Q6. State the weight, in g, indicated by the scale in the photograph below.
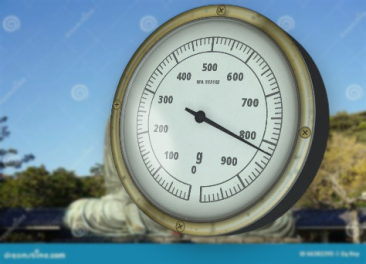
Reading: 820 g
